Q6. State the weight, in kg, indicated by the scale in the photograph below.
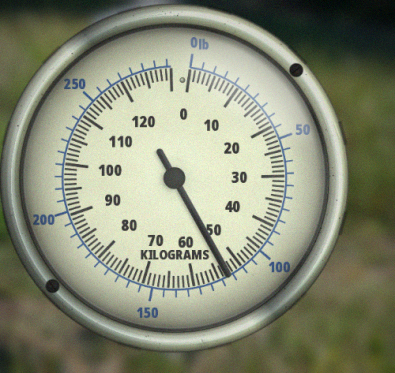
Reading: 53 kg
